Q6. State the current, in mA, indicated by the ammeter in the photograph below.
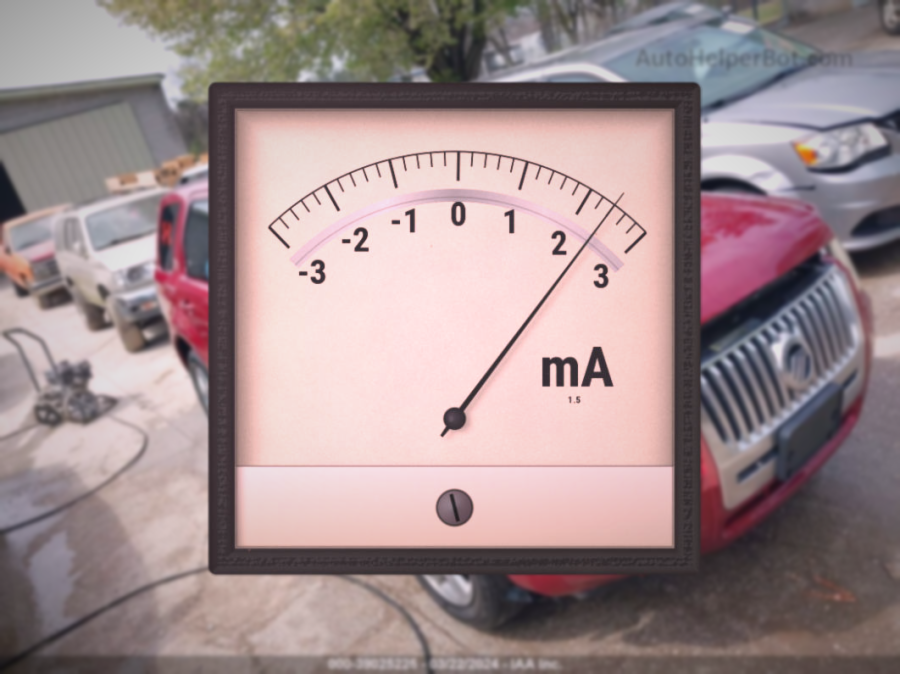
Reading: 2.4 mA
